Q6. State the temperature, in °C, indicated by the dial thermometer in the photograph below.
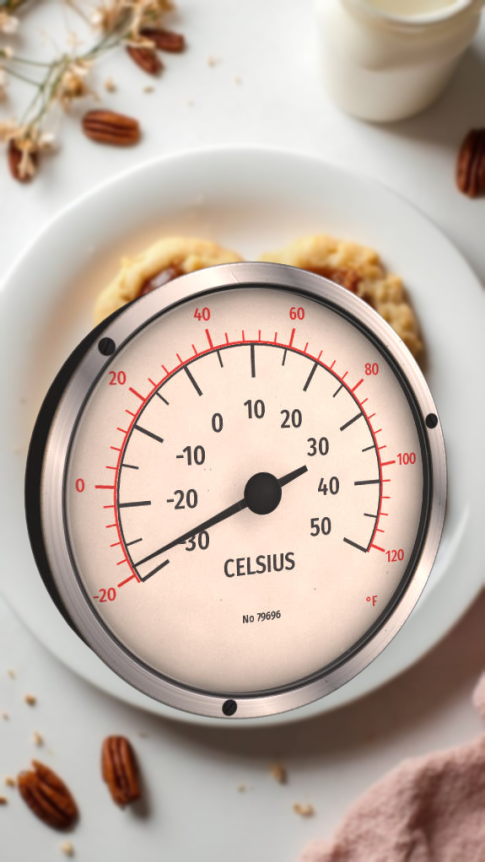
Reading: -27.5 °C
